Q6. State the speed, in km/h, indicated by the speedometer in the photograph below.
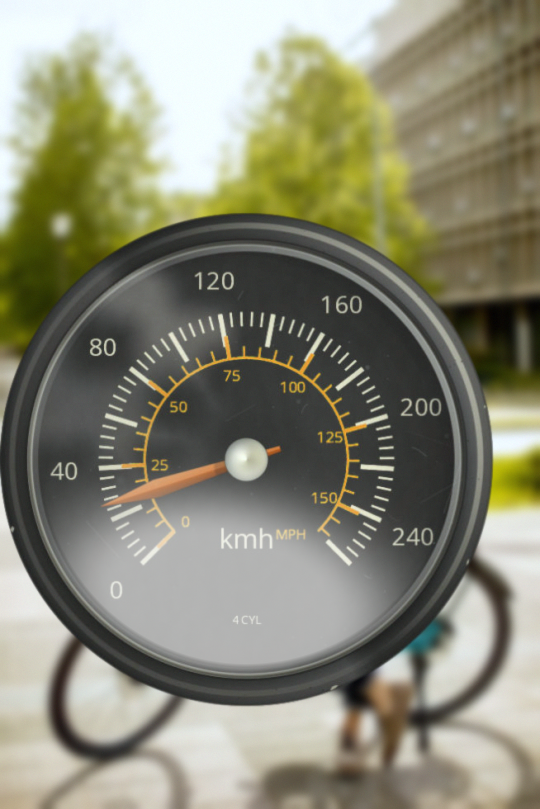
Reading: 26 km/h
